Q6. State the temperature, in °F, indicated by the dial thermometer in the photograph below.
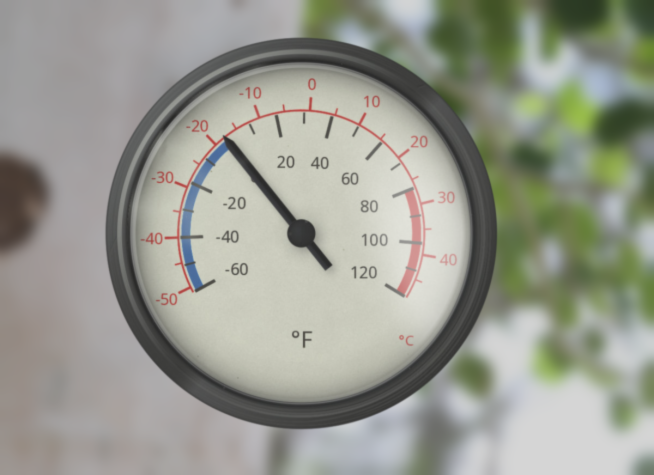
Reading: 0 °F
